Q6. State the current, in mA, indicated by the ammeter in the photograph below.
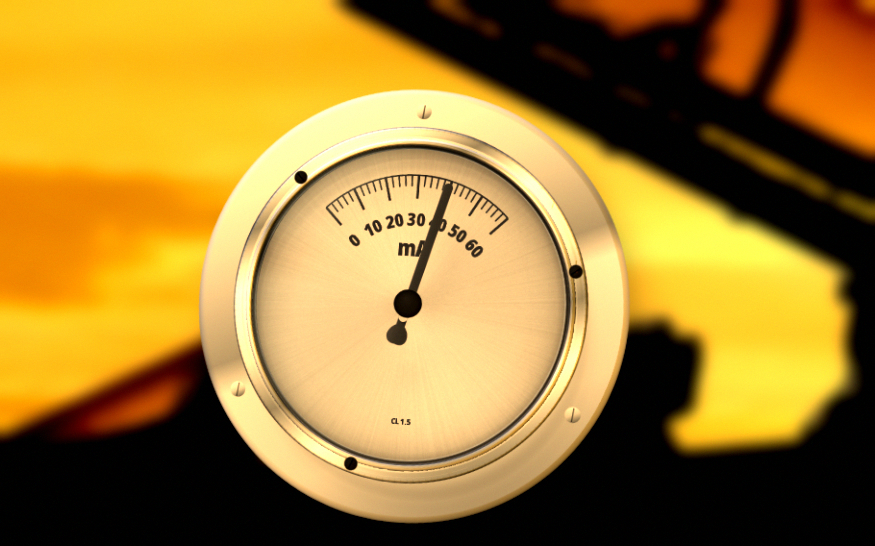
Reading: 40 mA
